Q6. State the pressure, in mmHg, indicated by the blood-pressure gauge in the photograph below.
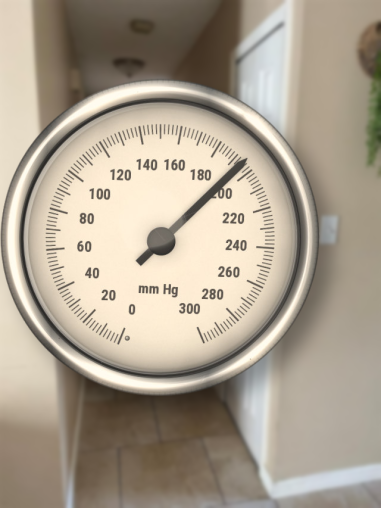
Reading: 194 mmHg
